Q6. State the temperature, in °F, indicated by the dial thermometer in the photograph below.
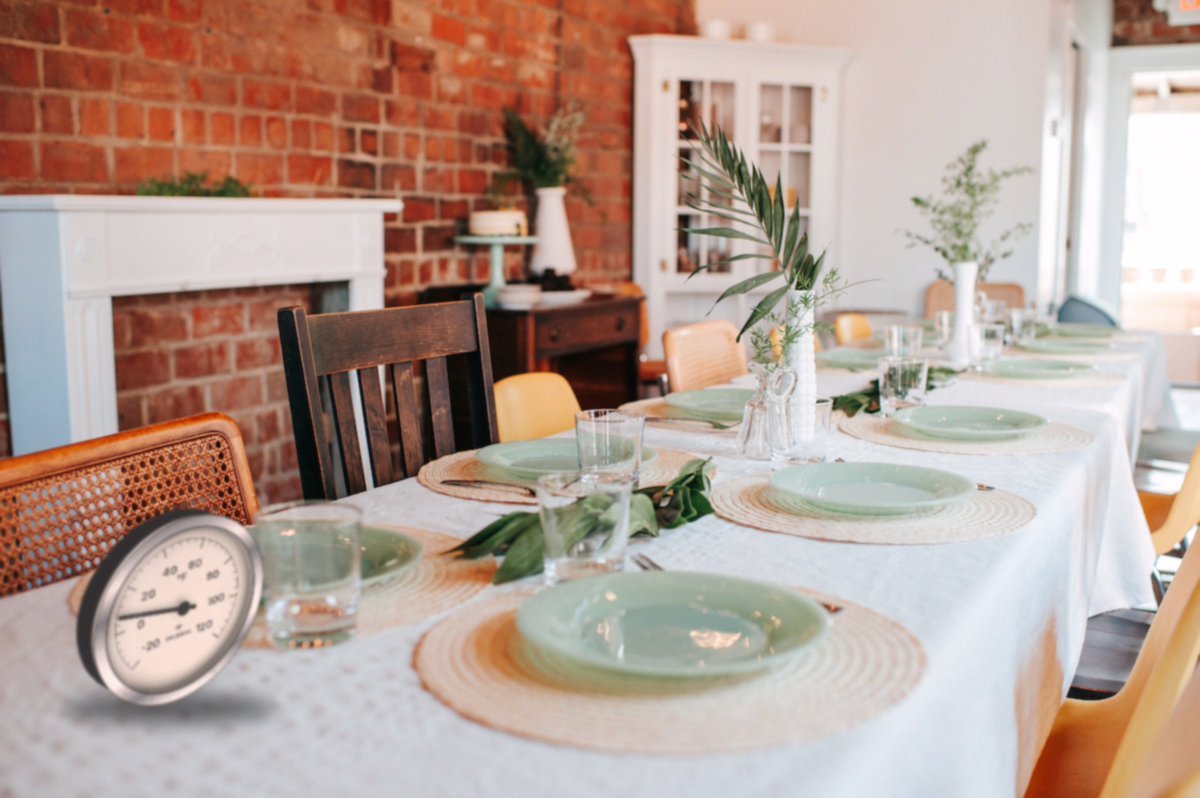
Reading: 8 °F
